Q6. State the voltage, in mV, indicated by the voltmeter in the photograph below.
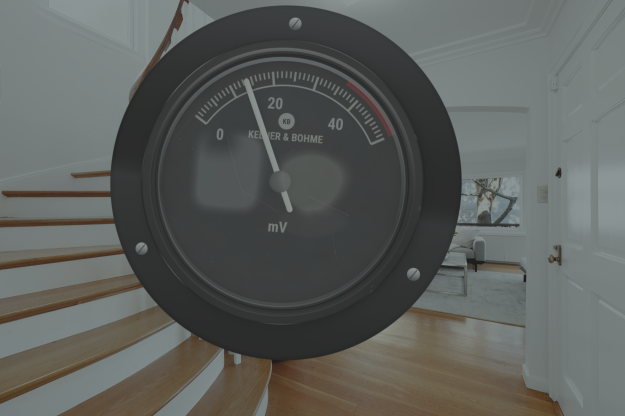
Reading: 14 mV
